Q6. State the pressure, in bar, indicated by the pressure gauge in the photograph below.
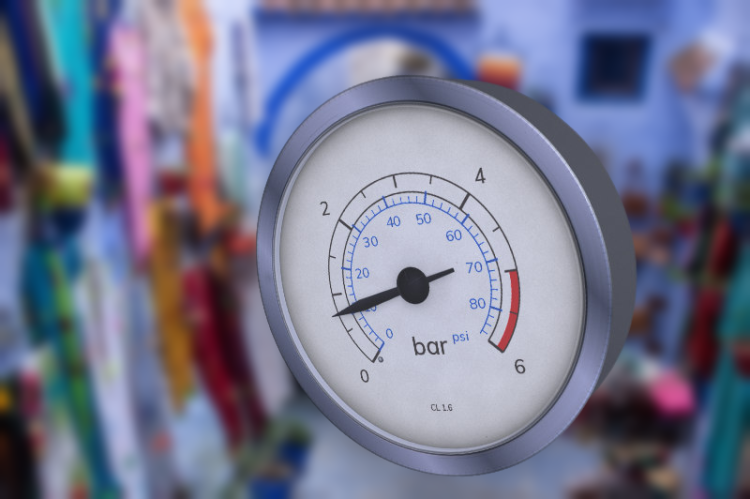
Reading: 0.75 bar
